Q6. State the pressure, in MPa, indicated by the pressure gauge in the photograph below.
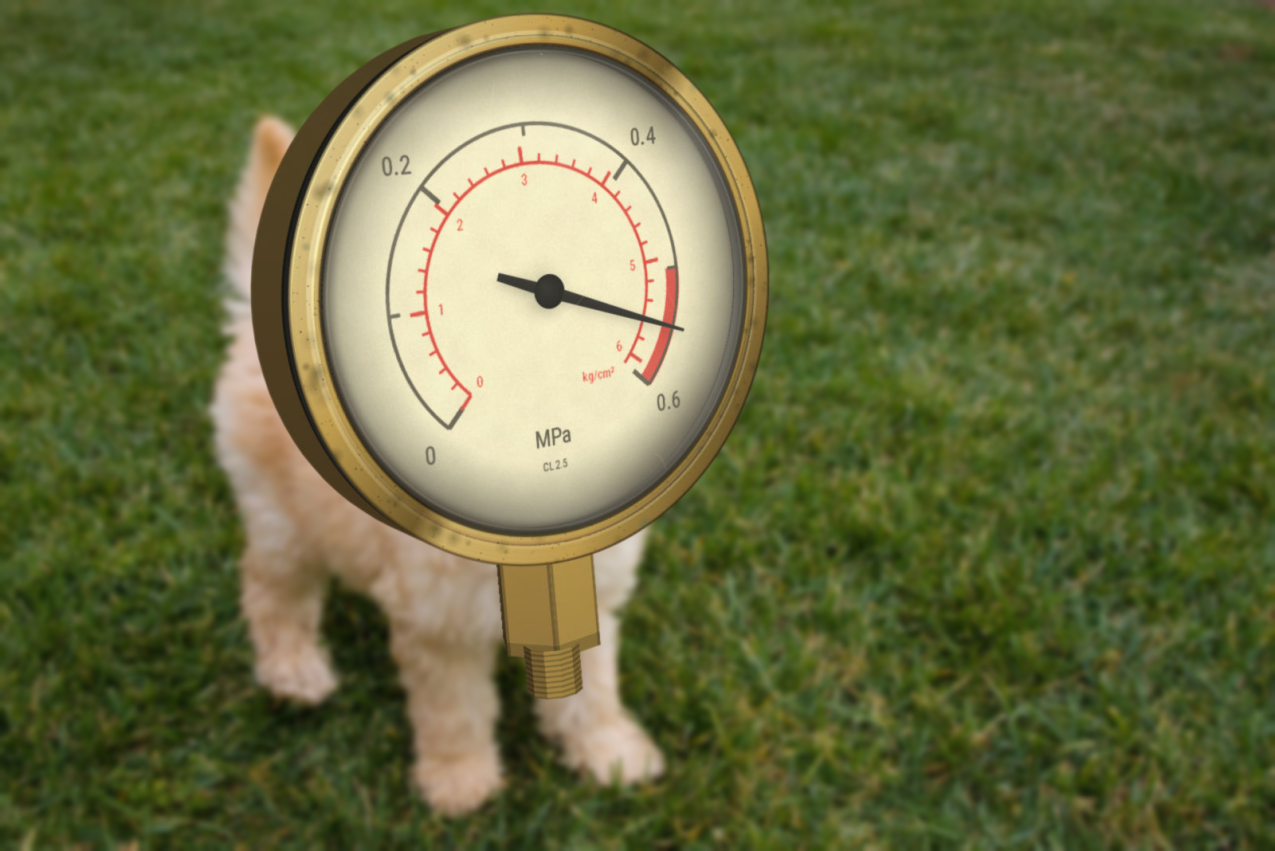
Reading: 0.55 MPa
